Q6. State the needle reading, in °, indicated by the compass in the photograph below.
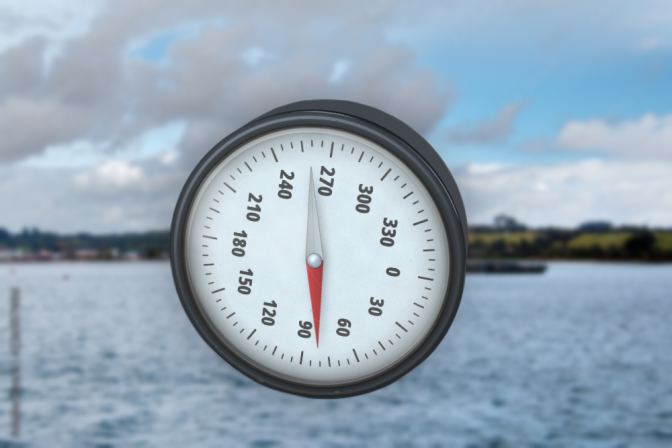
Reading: 80 °
